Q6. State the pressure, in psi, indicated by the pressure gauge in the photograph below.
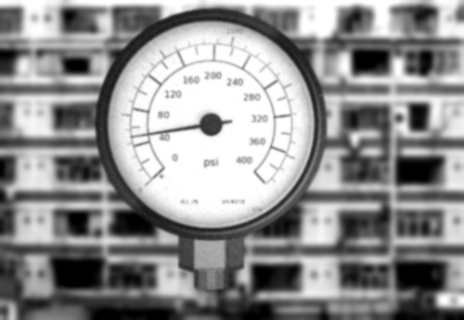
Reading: 50 psi
